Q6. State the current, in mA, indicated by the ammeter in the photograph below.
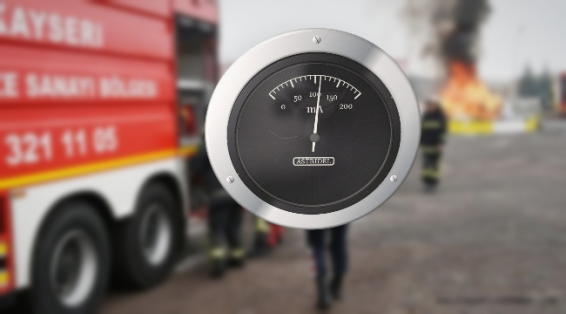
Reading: 110 mA
